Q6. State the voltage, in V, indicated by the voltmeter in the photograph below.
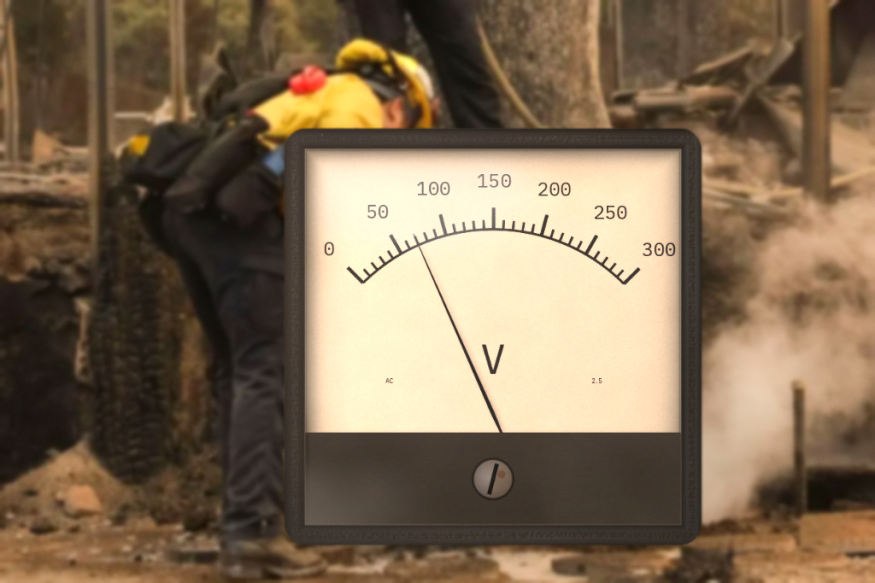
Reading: 70 V
